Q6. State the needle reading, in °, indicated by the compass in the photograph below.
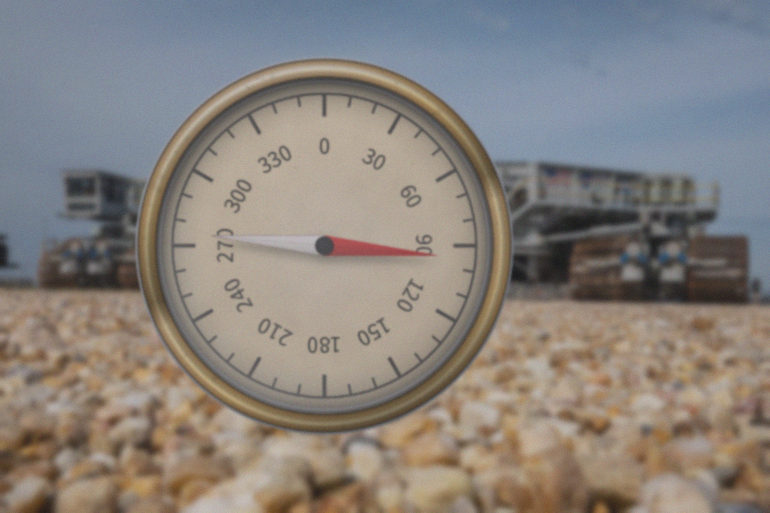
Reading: 95 °
